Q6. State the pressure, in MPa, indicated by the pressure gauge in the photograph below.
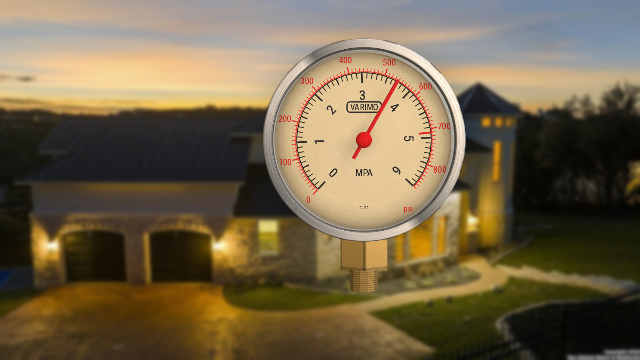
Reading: 3.7 MPa
